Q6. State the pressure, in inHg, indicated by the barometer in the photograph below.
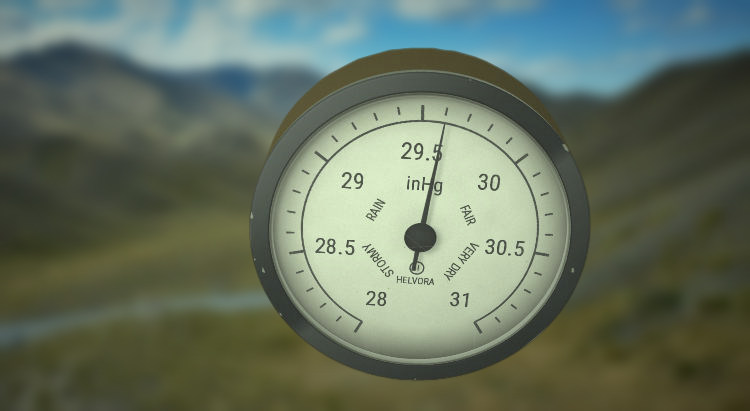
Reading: 29.6 inHg
